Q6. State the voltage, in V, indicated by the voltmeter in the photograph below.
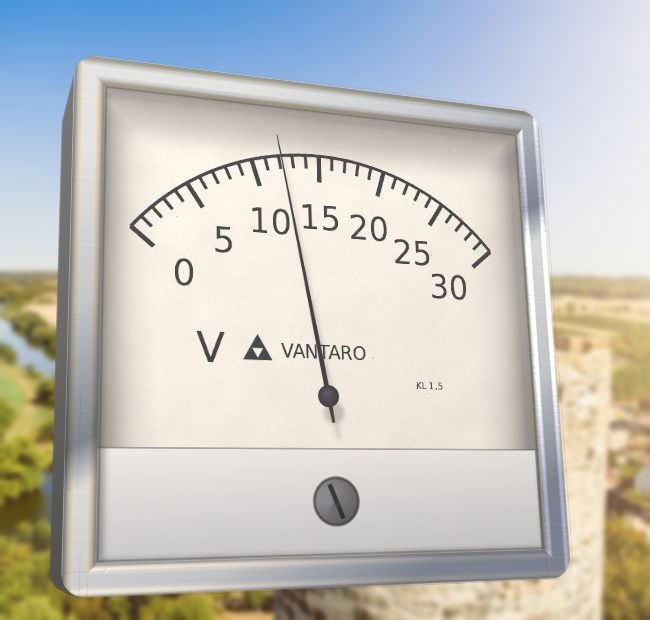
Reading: 12 V
